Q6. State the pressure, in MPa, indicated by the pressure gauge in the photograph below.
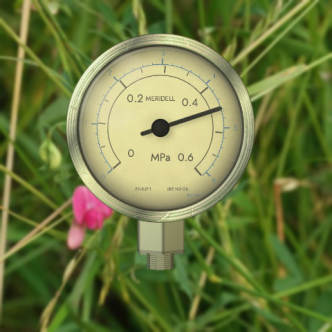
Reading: 0.45 MPa
